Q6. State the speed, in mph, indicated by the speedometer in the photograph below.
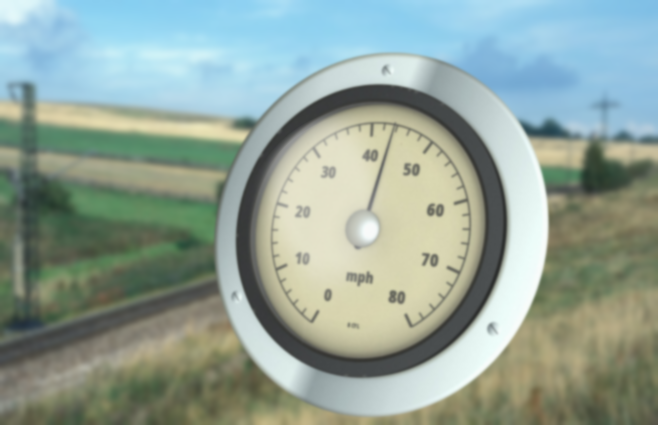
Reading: 44 mph
